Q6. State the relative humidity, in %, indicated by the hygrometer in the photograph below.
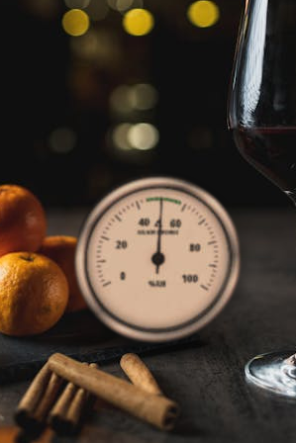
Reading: 50 %
